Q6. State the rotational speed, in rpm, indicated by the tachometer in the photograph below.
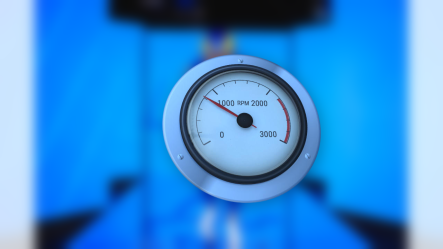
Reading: 800 rpm
